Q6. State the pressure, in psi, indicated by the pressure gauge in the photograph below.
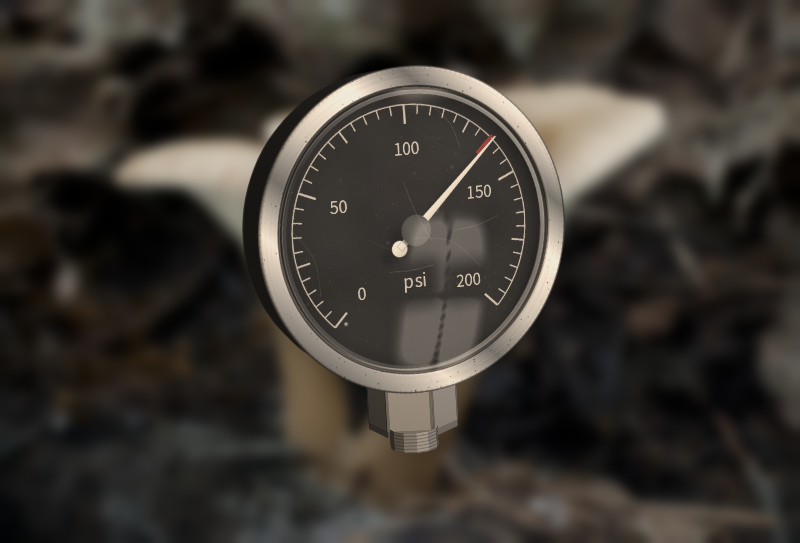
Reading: 135 psi
